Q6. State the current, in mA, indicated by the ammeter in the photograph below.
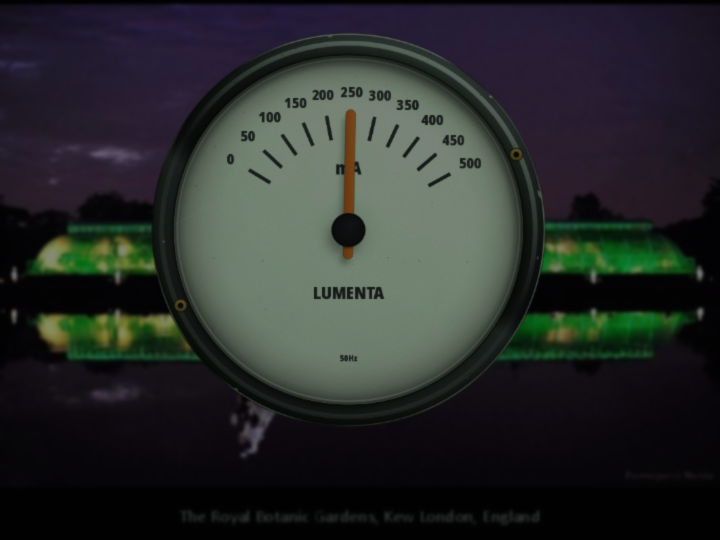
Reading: 250 mA
